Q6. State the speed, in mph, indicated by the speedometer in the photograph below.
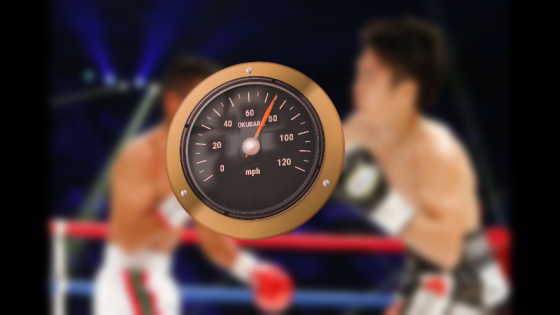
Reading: 75 mph
